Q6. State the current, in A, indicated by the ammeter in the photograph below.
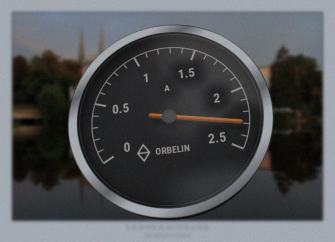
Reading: 2.3 A
